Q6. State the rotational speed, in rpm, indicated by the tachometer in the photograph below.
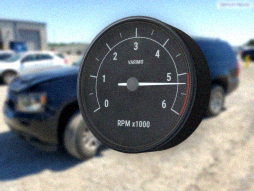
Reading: 5250 rpm
